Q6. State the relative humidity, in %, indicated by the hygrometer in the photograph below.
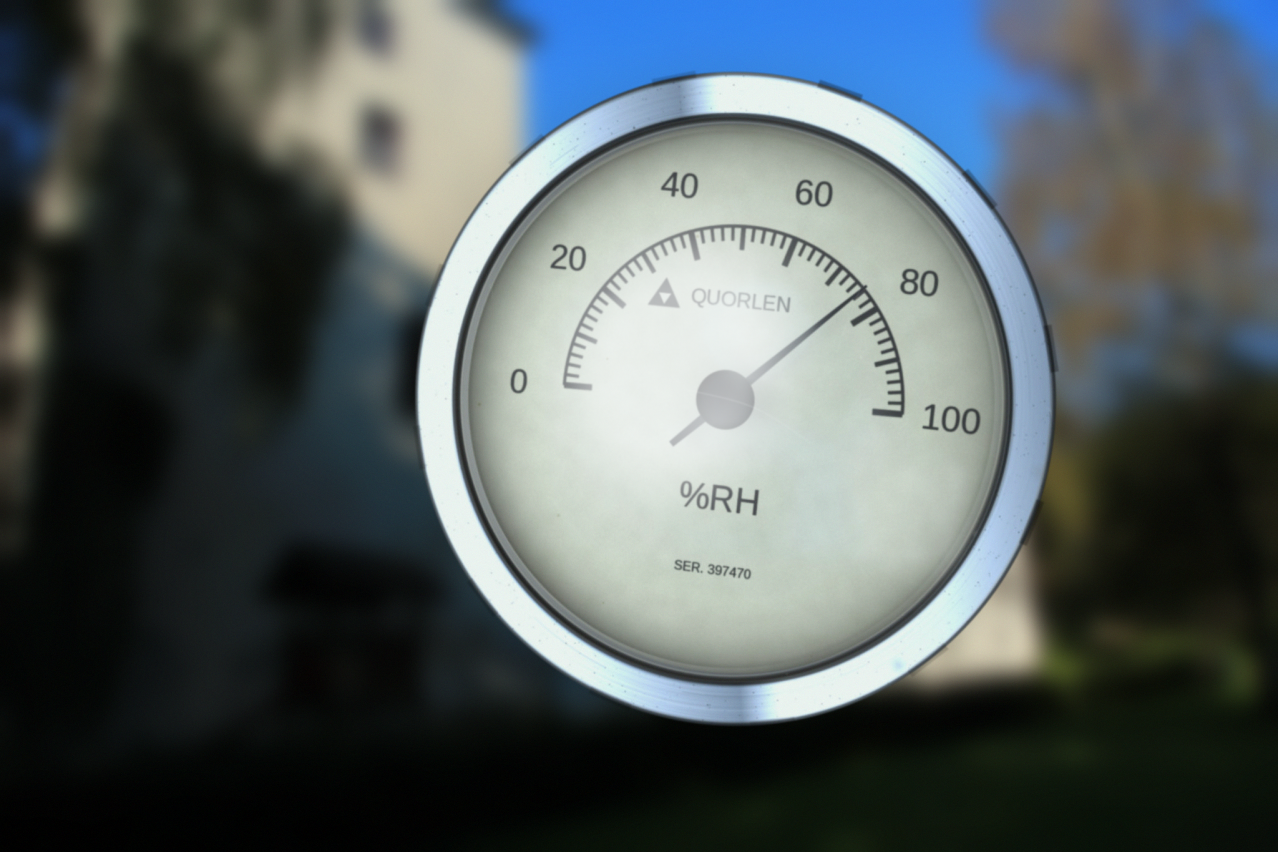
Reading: 76 %
